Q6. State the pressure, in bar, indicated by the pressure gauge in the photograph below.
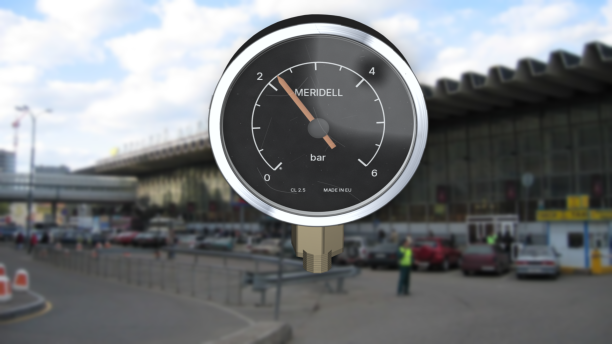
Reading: 2.25 bar
